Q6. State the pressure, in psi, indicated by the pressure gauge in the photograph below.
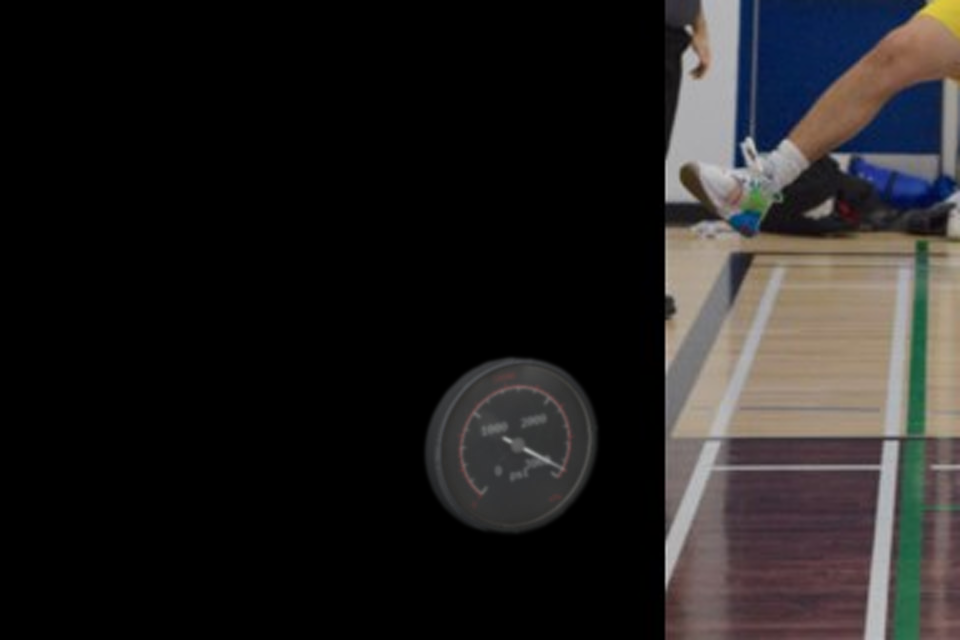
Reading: 2900 psi
